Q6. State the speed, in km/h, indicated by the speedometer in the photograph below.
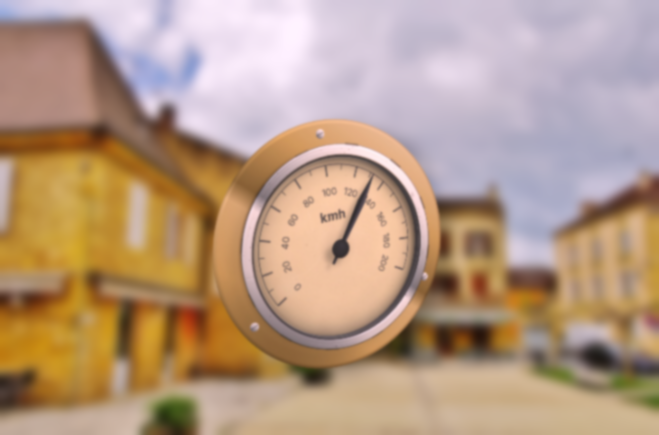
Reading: 130 km/h
